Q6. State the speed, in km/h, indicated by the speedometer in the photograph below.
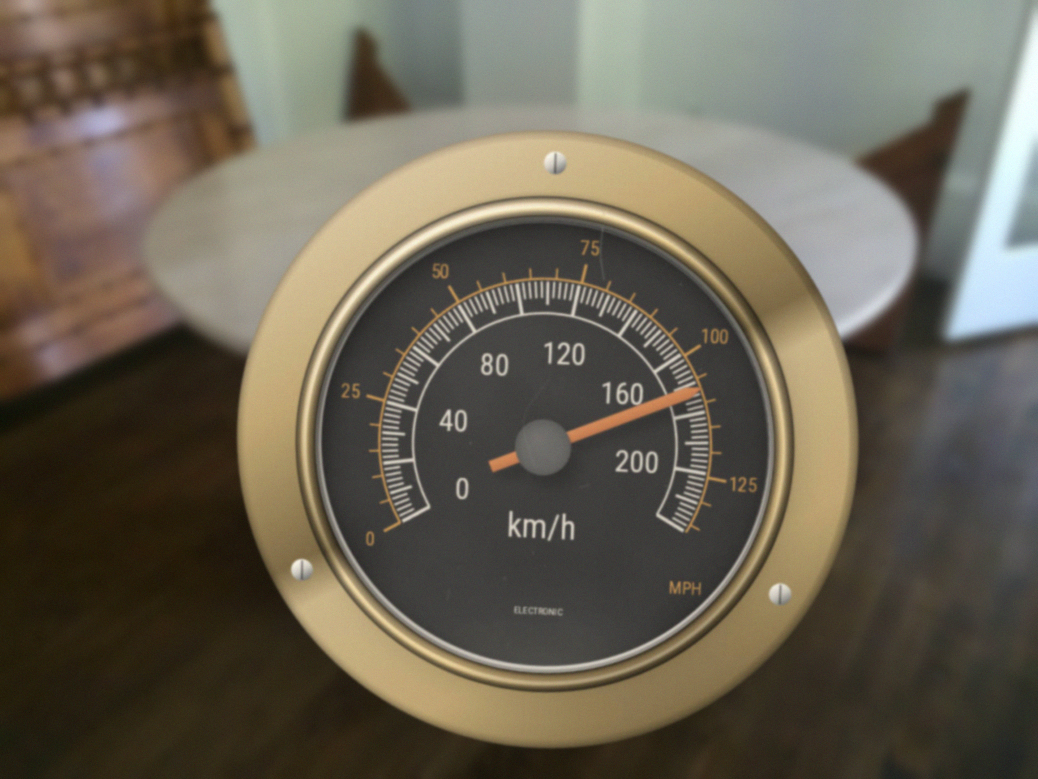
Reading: 172 km/h
